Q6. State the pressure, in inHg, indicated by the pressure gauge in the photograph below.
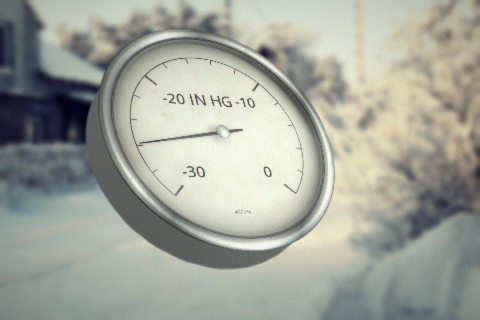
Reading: -26 inHg
